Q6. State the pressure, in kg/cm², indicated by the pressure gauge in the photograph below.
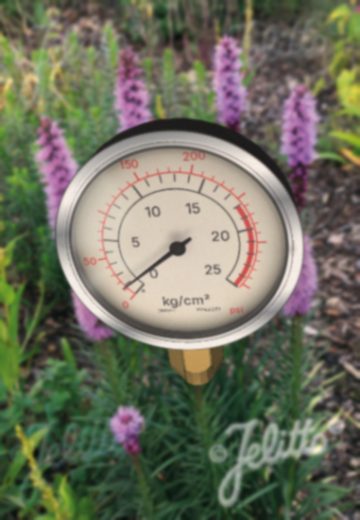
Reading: 1 kg/cm²
